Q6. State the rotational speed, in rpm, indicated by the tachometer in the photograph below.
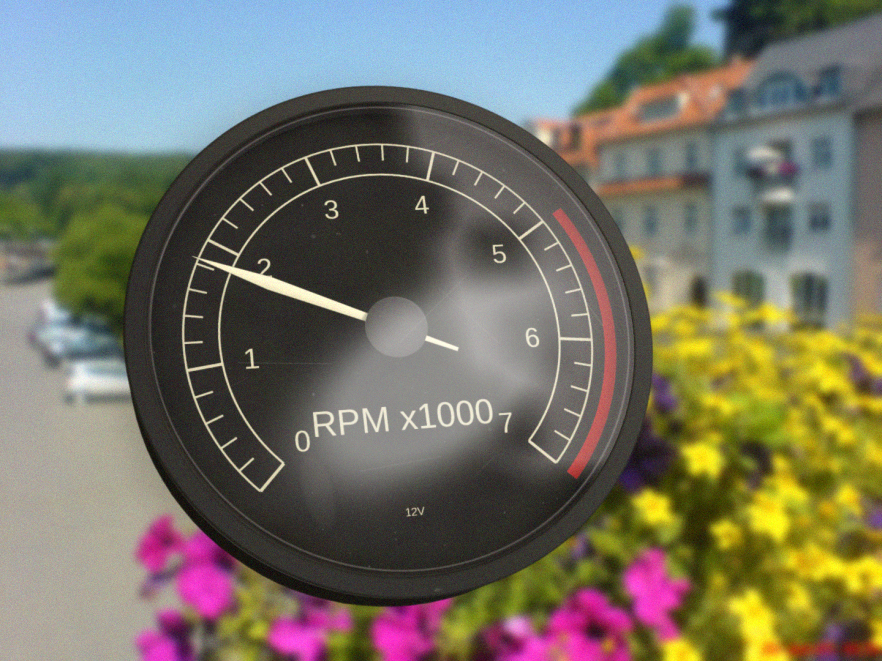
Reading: 1800 rpm
